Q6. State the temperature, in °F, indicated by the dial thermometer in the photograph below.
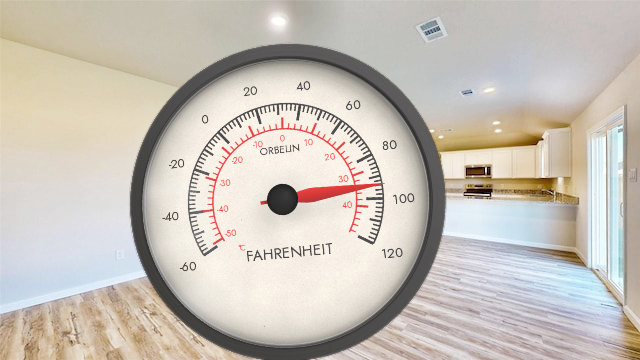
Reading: 94 °F
